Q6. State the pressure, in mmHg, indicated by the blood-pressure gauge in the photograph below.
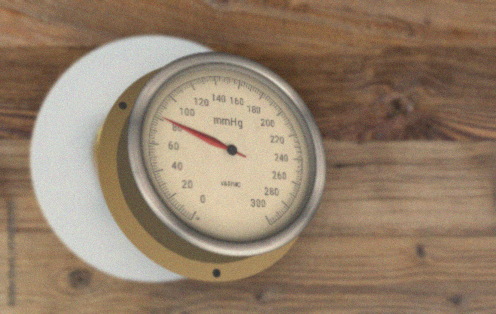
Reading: 80 mmHg
